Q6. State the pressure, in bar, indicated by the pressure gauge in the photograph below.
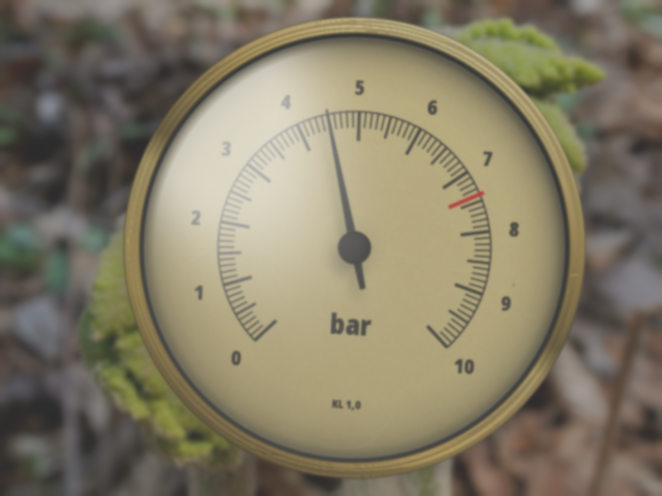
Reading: 4.5 bar
